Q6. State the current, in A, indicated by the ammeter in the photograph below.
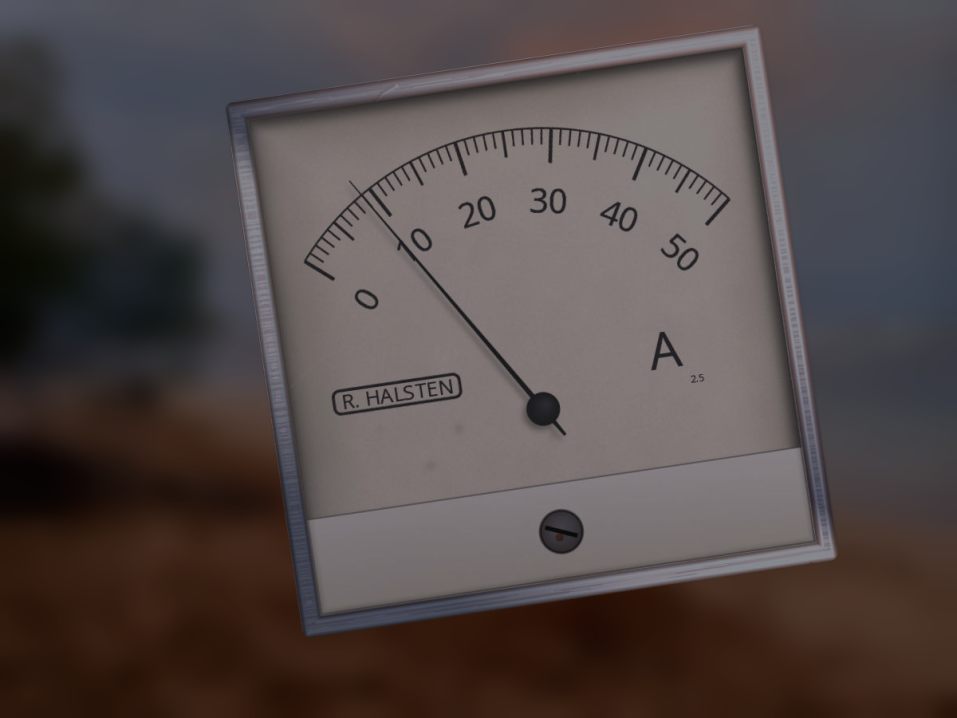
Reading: 9 A
